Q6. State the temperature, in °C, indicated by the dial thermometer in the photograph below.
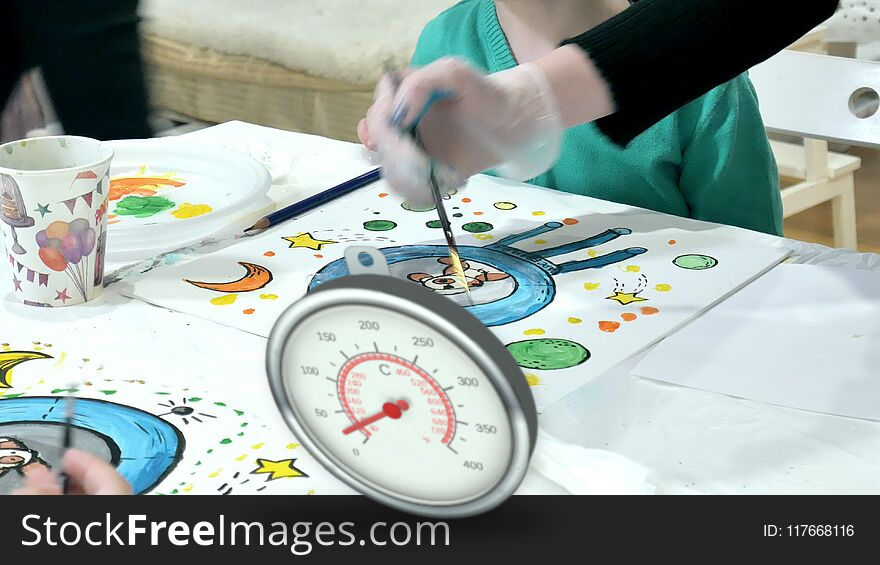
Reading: 25 °C
